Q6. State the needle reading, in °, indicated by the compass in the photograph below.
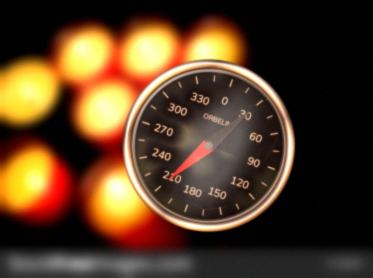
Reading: 210 °
